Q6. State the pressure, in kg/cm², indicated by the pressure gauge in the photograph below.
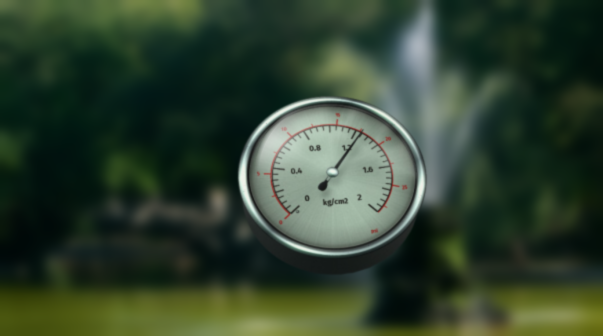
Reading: 1.25 kg/cm²
